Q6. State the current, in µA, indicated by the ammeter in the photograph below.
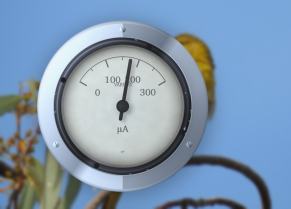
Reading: 175 µA
